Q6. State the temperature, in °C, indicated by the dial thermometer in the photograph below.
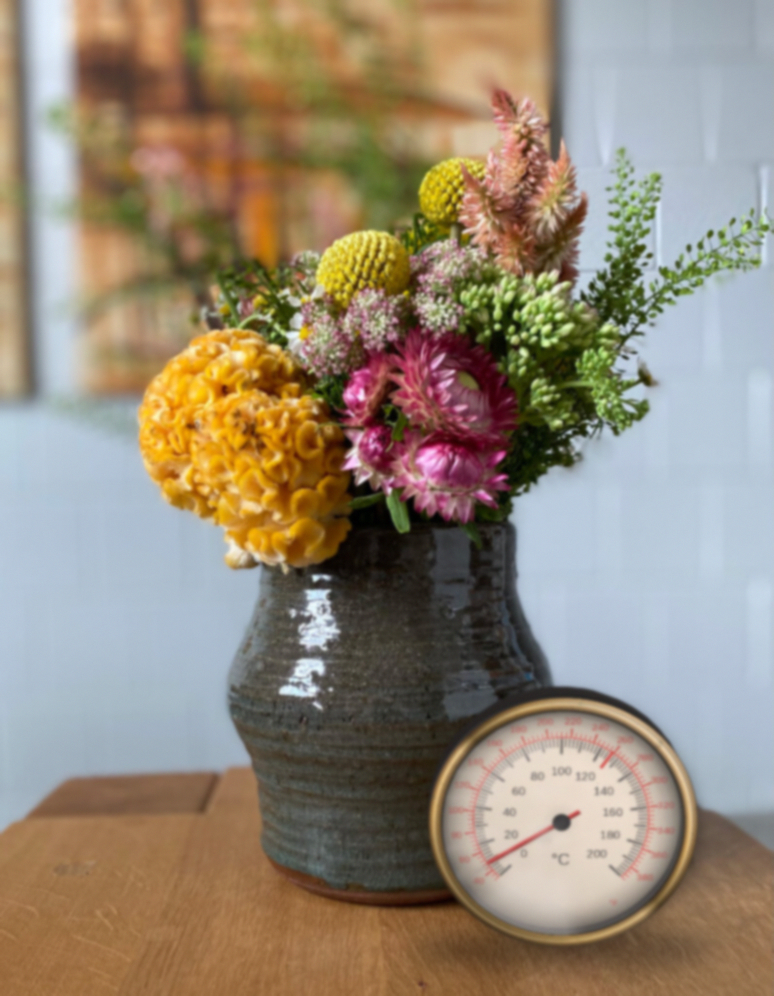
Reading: 10 °C
